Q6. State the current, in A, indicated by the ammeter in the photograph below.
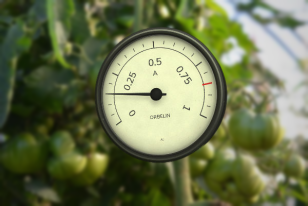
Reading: 0.15 A
